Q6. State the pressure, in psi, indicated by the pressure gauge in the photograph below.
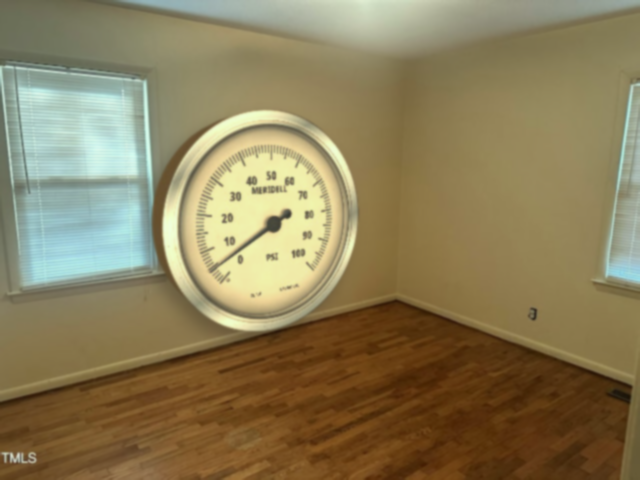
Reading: 5 psi
